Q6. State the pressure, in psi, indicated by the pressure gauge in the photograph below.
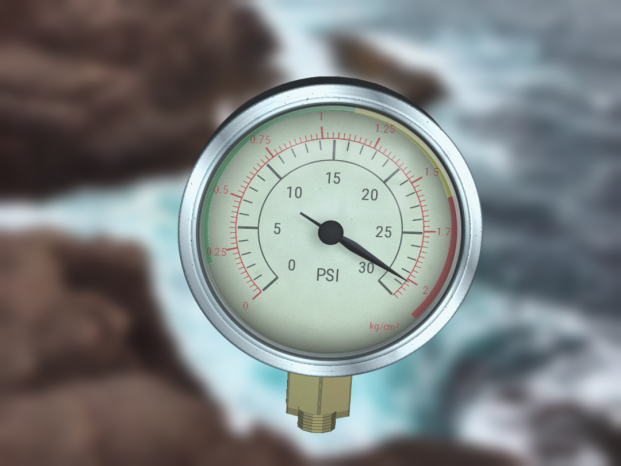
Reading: 28.5 psi
